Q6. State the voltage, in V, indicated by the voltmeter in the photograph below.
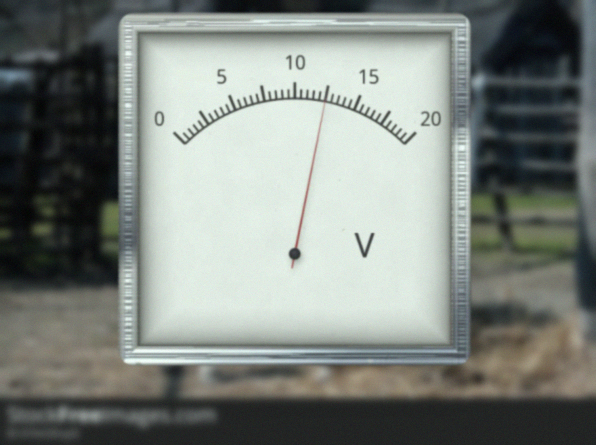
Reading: 12.5 V
